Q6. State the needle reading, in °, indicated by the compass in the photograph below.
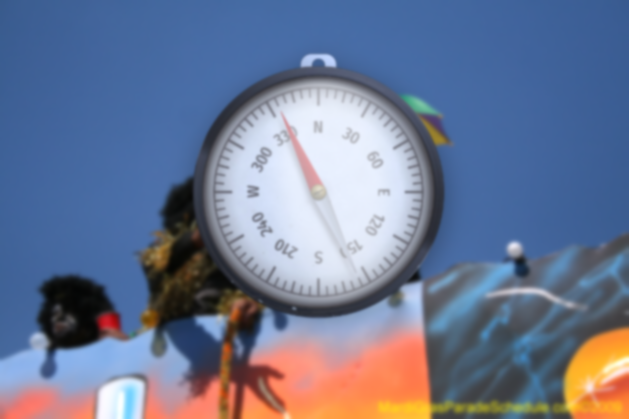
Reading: 335 °
